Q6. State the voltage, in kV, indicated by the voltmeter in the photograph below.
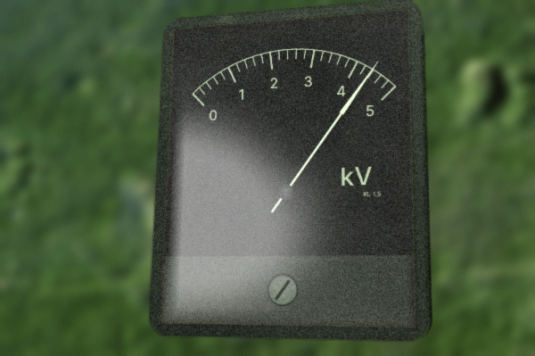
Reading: 4.4 kV
